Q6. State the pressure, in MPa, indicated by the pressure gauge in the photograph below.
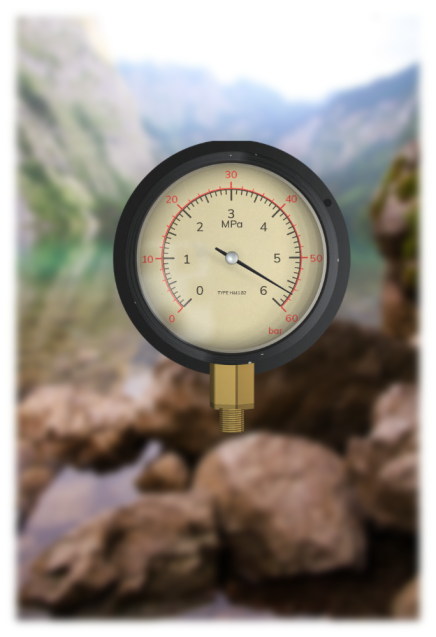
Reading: 5.7 MPa
